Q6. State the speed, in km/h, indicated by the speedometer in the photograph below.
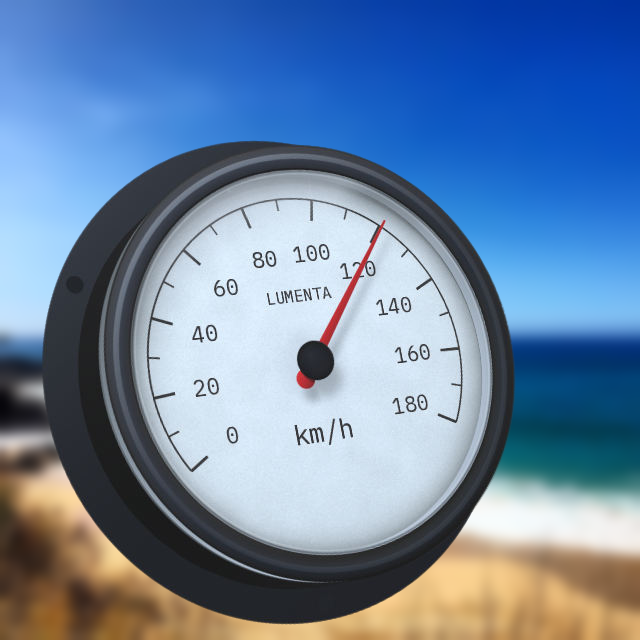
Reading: 120 km/h
